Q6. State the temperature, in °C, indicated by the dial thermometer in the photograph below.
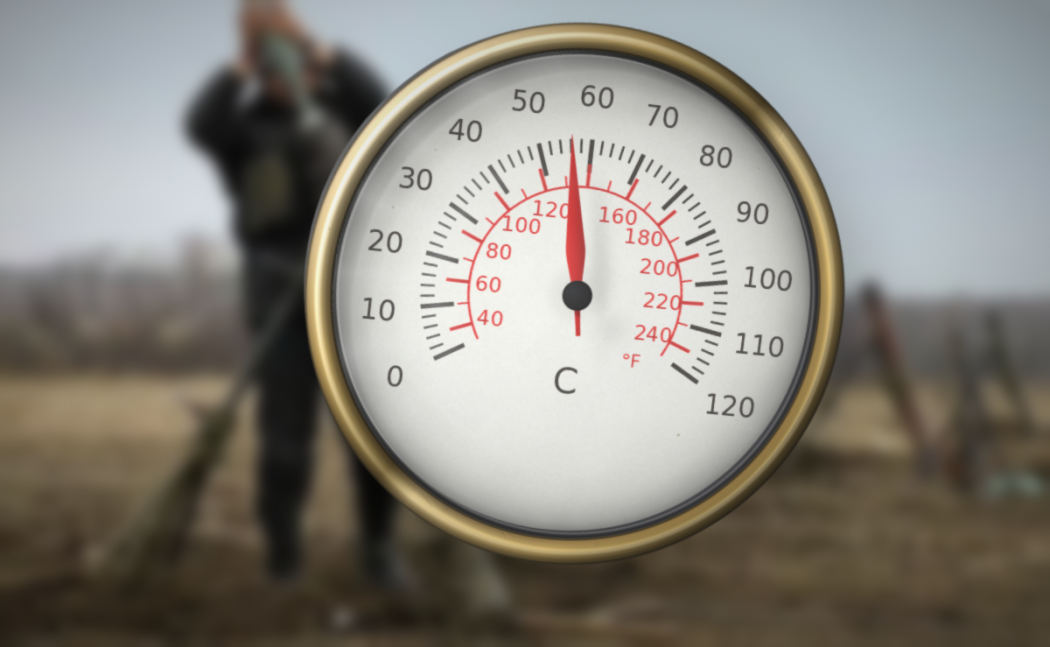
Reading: 56 °C
